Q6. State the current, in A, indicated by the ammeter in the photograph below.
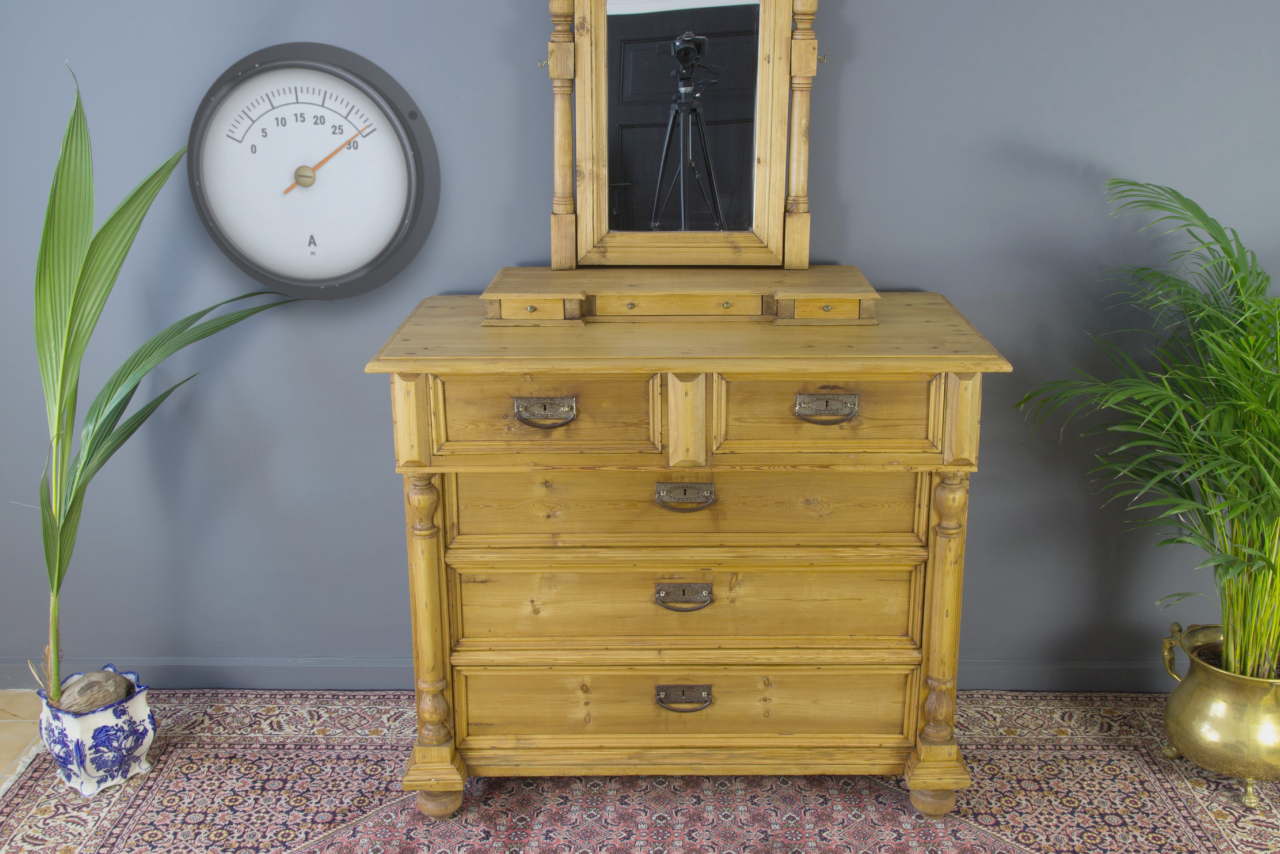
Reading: 29 A
